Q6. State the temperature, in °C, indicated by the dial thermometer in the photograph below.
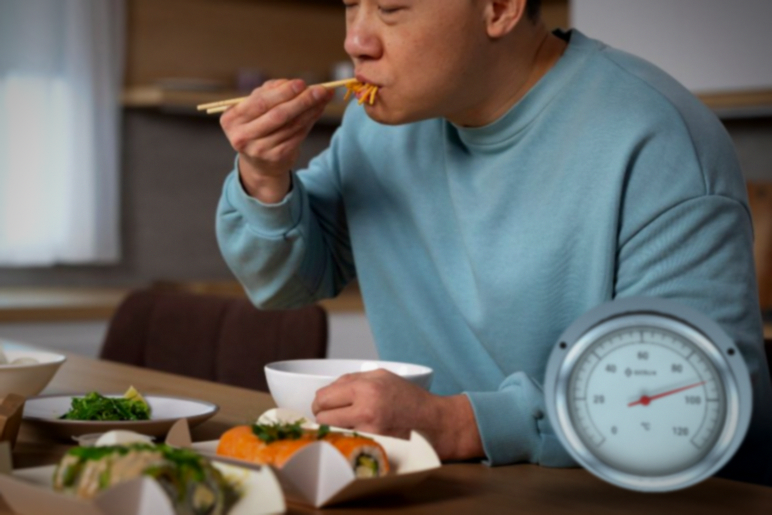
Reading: 92 °C
